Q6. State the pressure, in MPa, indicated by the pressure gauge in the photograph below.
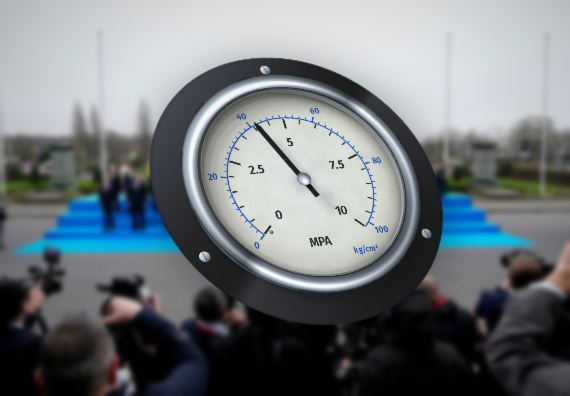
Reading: 4 MPa
